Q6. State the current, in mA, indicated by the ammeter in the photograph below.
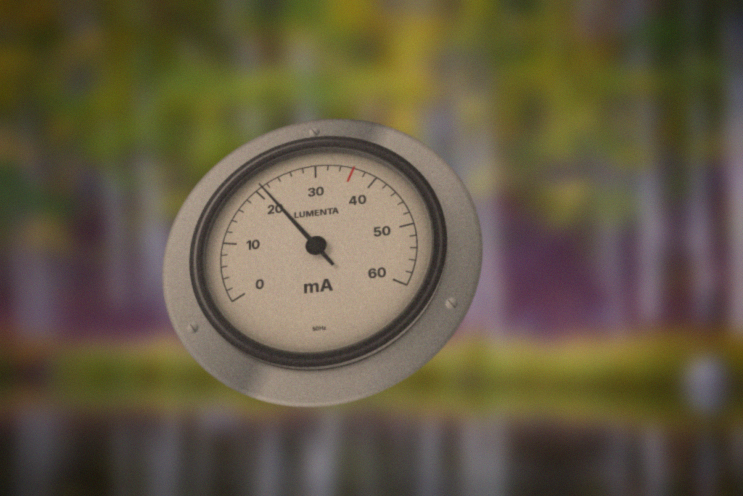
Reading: 21 mA
